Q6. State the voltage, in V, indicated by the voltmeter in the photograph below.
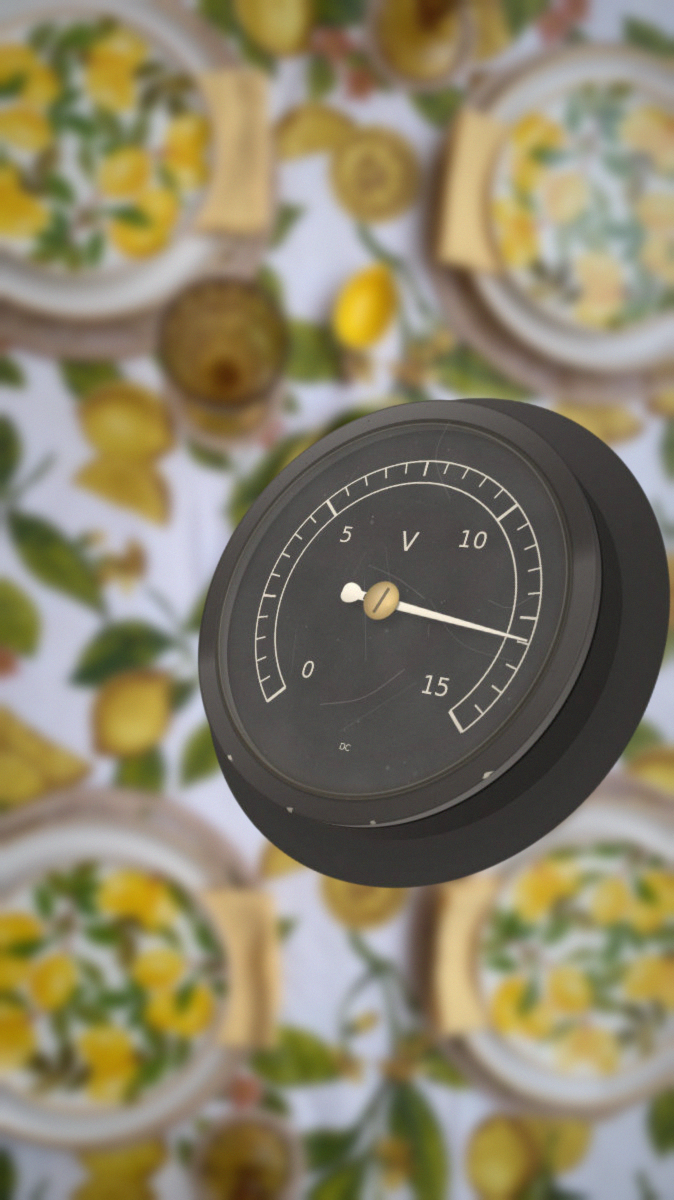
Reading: 13 V
